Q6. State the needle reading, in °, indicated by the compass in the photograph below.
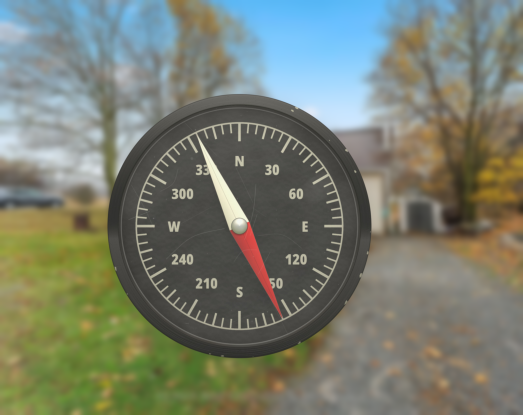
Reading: 155 °
